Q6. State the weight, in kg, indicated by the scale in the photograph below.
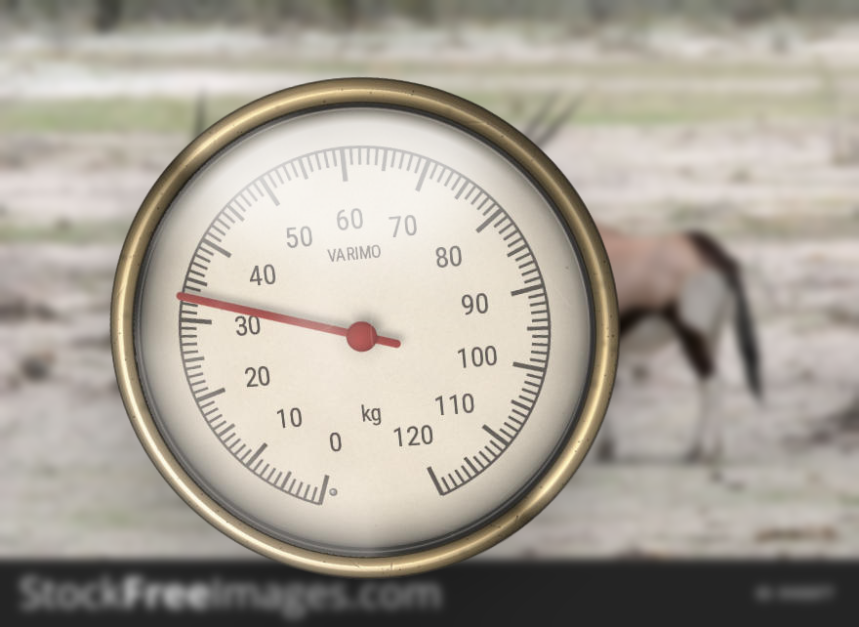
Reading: 33 kg
